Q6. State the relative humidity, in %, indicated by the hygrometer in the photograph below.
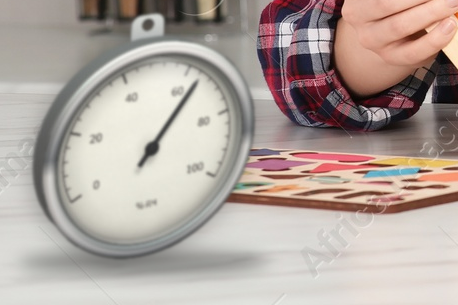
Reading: 64 %
